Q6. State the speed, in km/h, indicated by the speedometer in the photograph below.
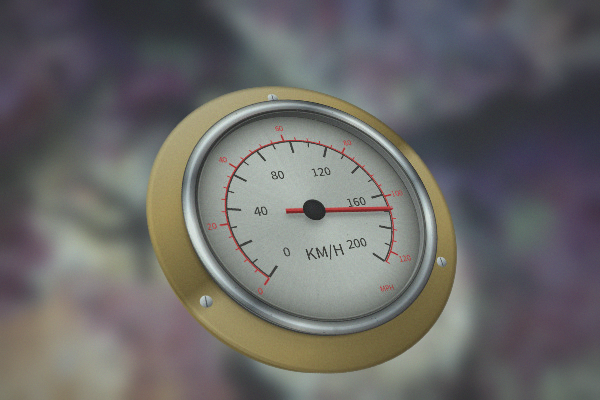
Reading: 170 km/h
